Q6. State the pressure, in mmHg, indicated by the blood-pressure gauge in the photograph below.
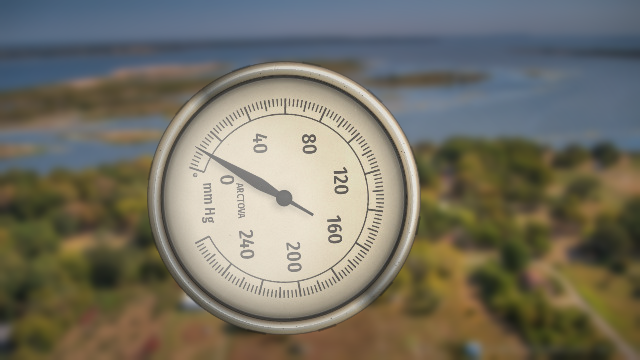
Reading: 10 mmHg
